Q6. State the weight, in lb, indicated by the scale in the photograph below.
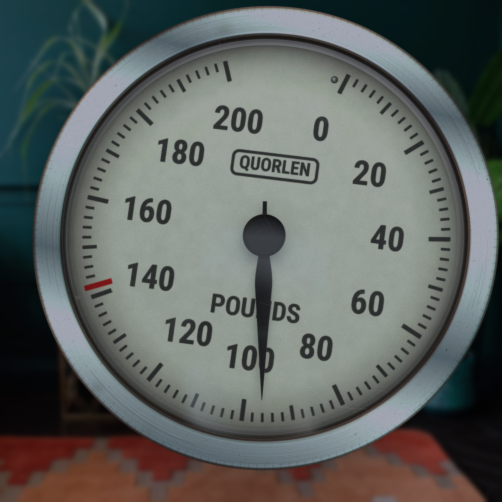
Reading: 96 lb
